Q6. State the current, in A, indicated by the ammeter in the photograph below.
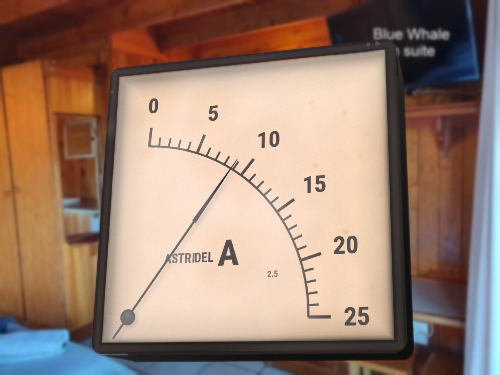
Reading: 9 A
